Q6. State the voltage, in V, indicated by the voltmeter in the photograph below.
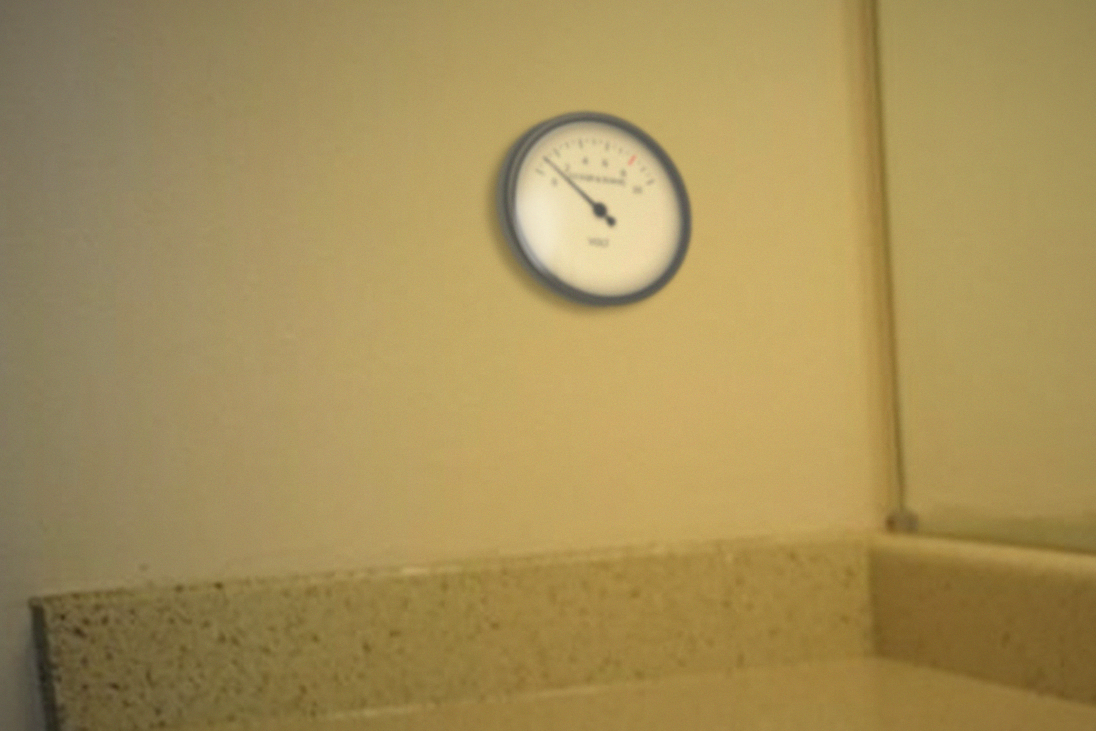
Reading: 1 V
